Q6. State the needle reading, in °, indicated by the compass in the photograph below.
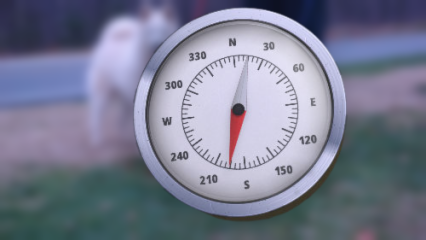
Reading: 195 °
